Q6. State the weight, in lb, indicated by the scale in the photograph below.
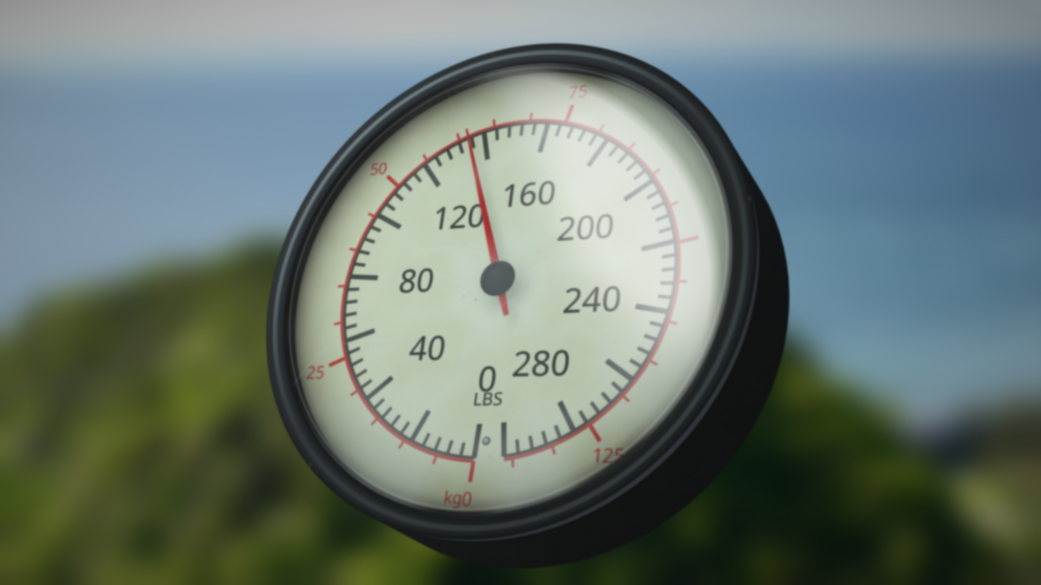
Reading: 136 lb
